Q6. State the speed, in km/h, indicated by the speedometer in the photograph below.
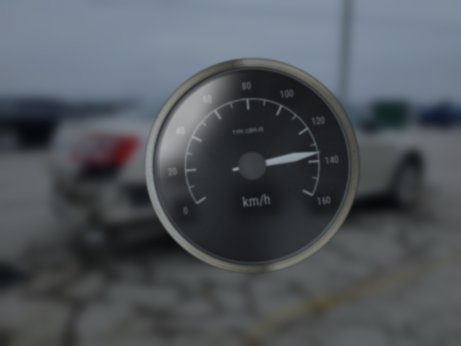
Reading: 135 km/h
